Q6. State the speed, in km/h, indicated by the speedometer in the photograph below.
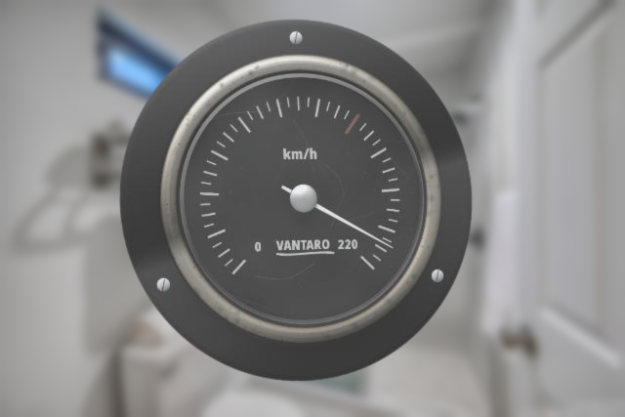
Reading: 207.5 km/h
